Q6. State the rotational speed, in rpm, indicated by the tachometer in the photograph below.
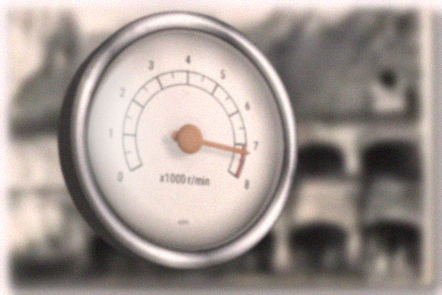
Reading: 7250 rpm
